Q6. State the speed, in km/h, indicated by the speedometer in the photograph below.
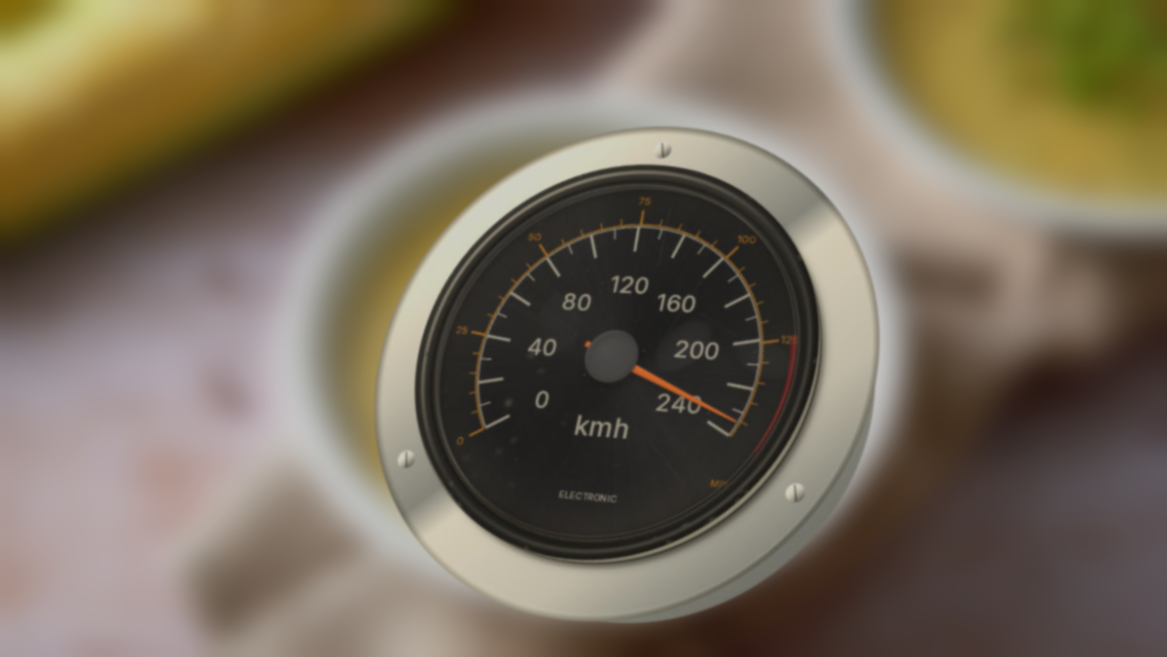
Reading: 235 km/h
